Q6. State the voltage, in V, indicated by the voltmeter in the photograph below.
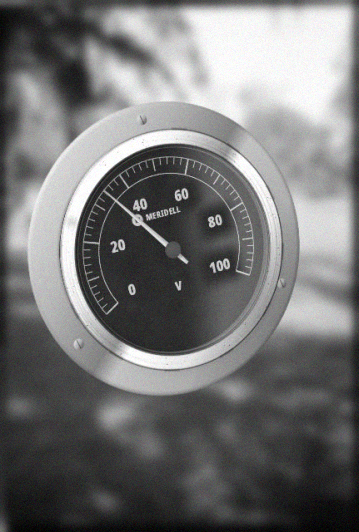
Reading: 34 V
